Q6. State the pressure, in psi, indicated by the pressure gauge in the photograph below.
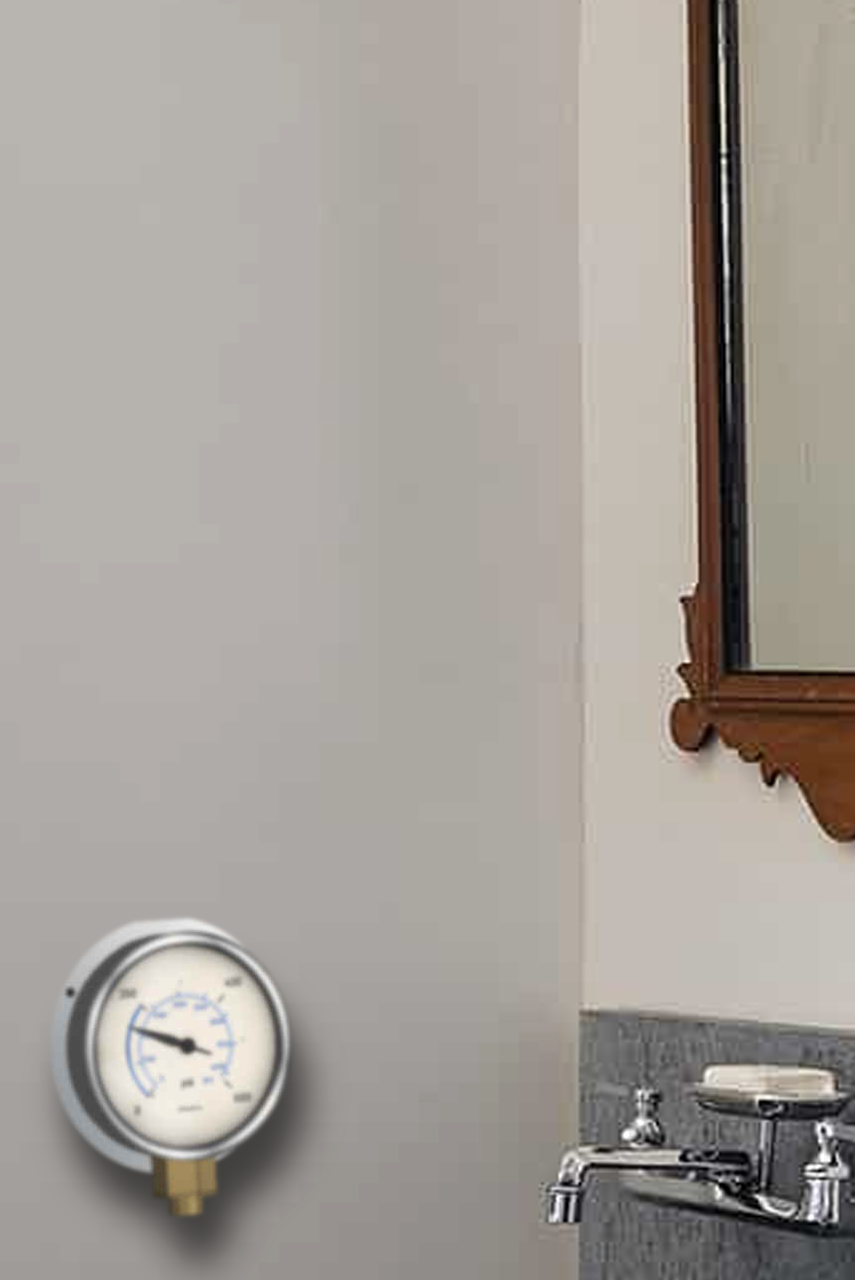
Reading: 150 psi
